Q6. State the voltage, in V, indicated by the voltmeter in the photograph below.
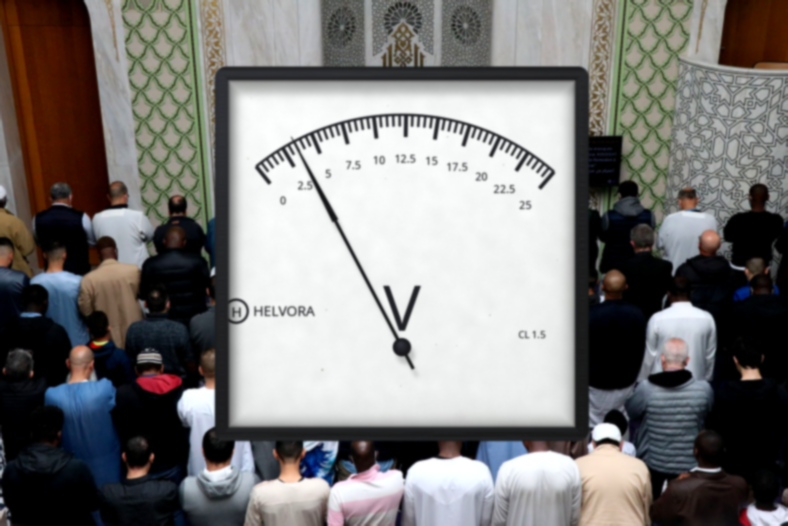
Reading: 3.5 V
